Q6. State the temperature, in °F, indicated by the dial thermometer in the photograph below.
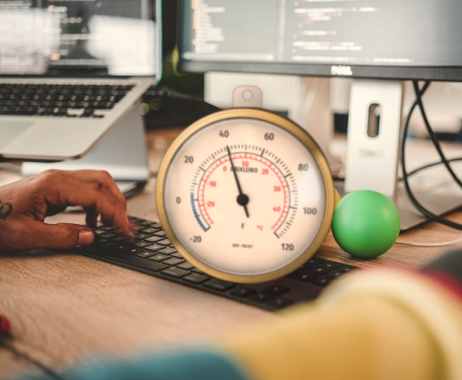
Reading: 40 °F
